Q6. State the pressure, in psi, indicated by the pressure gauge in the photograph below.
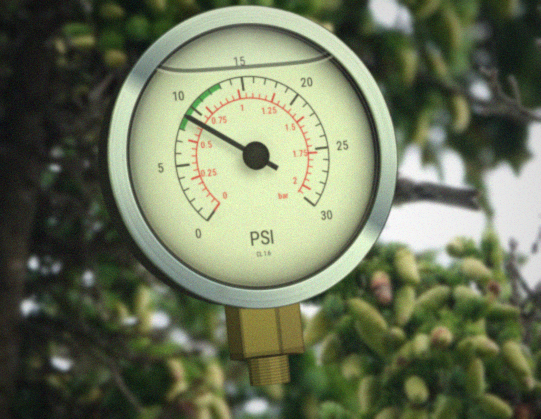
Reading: 9 psi
